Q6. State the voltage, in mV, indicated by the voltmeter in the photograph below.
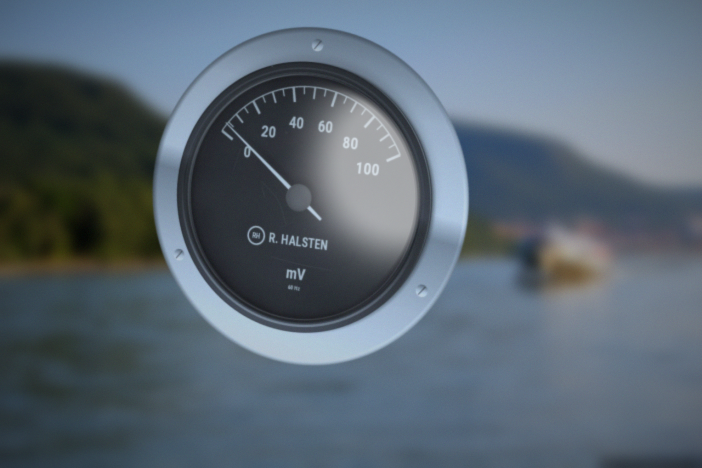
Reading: 5 mV
